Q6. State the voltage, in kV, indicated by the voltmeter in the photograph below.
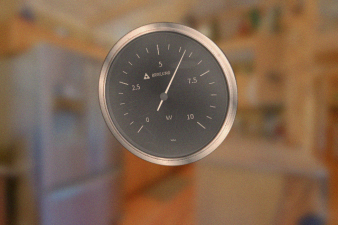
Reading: 6.25 kV
